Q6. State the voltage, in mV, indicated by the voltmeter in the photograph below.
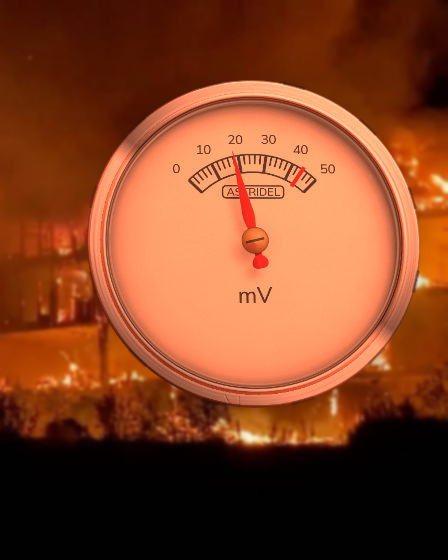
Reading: 18 mV
